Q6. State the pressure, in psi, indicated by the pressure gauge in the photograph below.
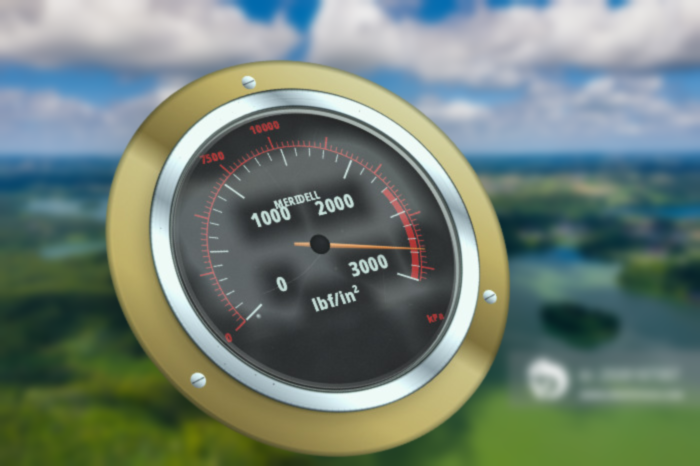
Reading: 2800 psi
